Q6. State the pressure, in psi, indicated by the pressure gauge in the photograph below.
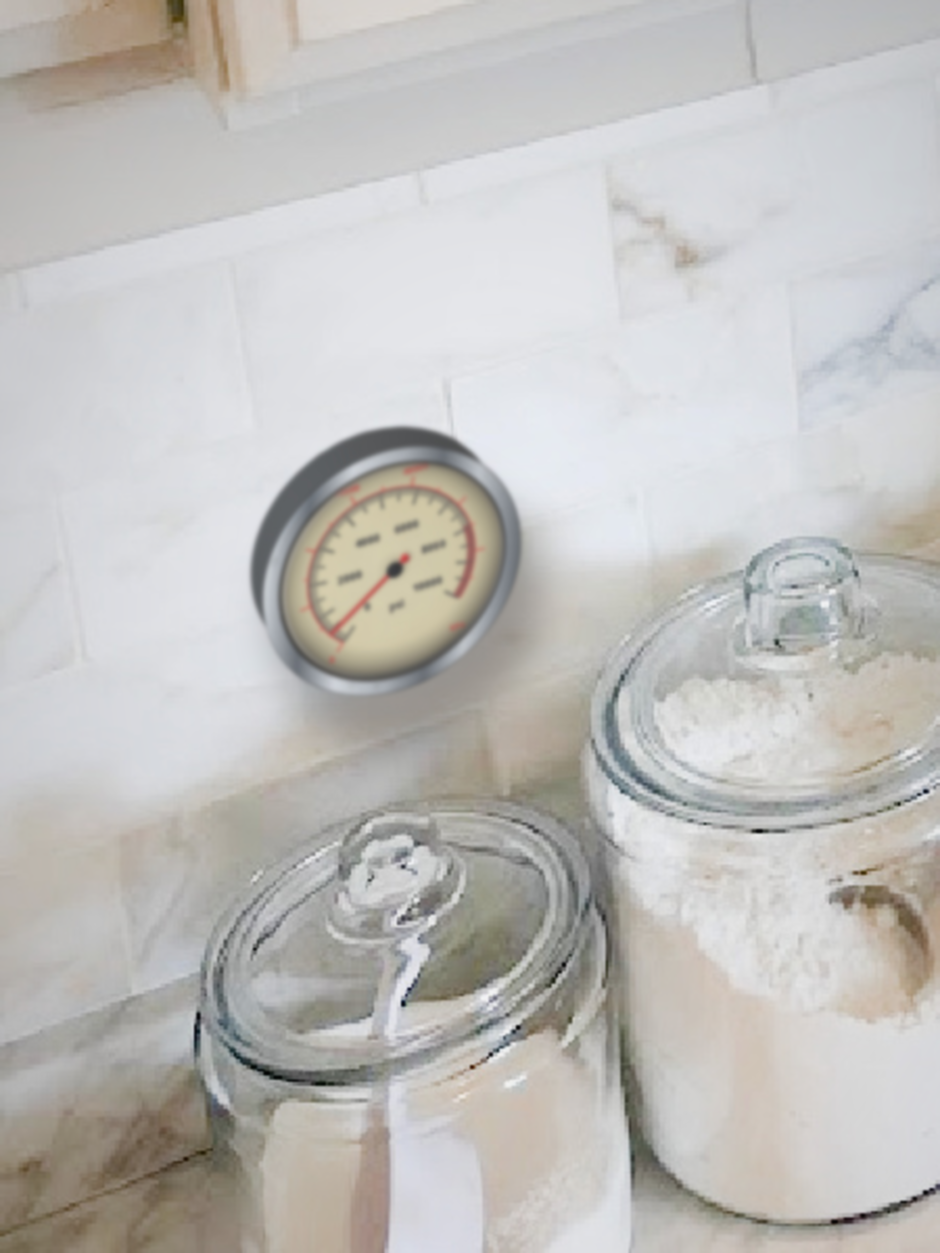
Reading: 500 psi
